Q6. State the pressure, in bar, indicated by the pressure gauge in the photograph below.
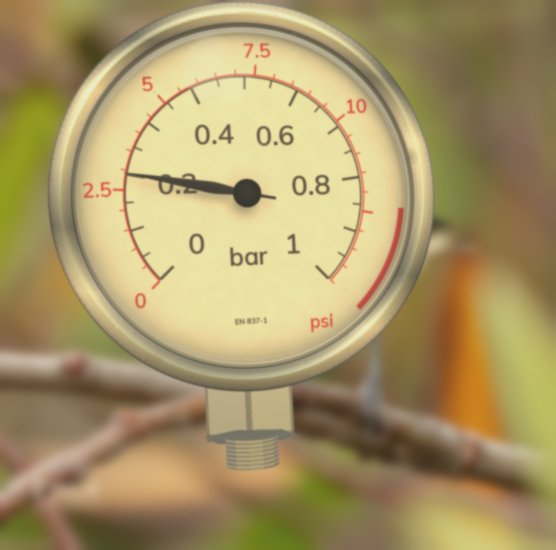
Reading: 0.2 bar
